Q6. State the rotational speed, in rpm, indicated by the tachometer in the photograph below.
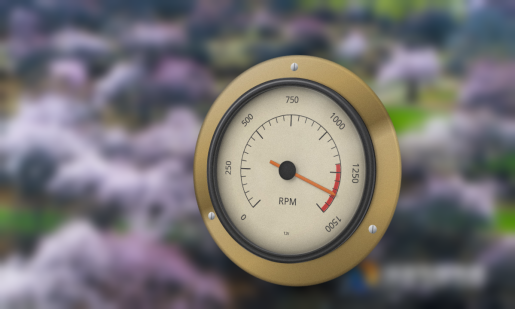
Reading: 1375 rpm
